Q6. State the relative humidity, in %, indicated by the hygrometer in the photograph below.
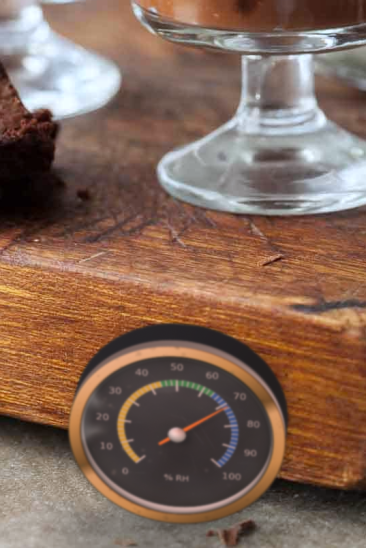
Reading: 70 %
